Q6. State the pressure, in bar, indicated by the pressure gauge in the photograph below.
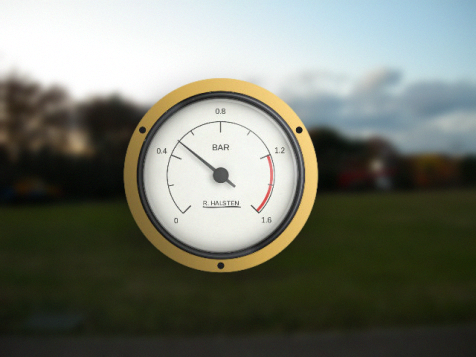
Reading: 0.5 bar
